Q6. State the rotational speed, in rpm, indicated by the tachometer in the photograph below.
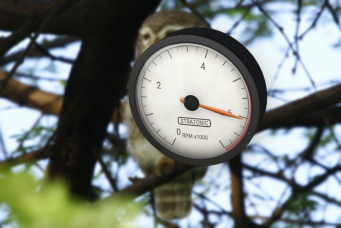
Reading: 6000 rpm
